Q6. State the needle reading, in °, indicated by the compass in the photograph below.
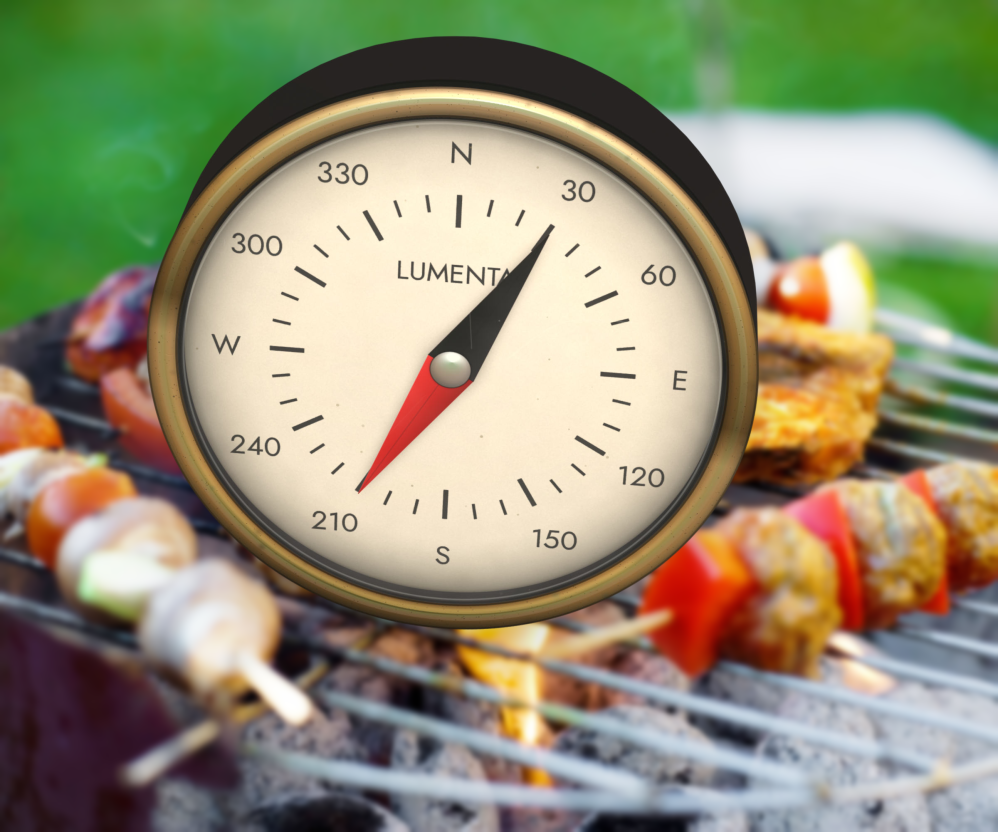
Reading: 210 °
